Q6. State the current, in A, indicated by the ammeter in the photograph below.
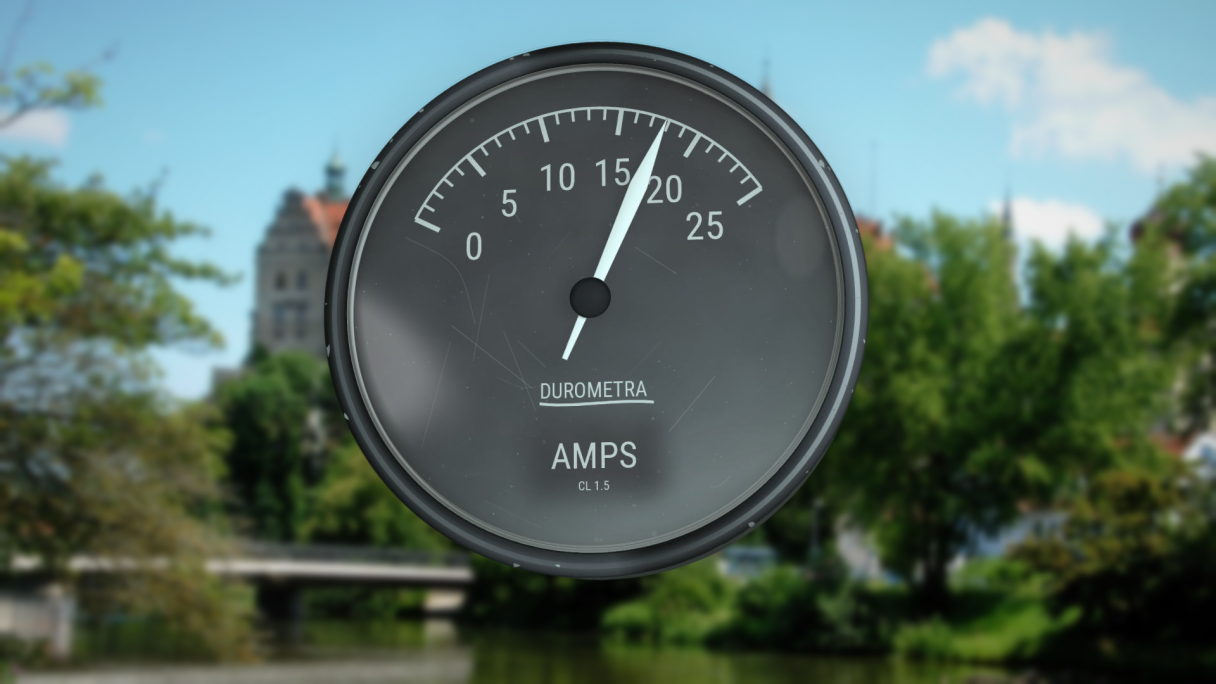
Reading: 18 A
